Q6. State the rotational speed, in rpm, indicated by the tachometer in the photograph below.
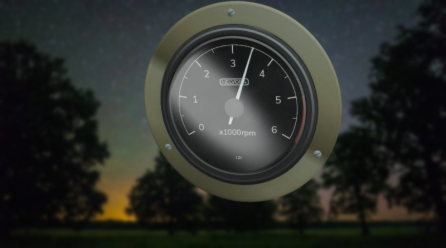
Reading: 3500 rpm
